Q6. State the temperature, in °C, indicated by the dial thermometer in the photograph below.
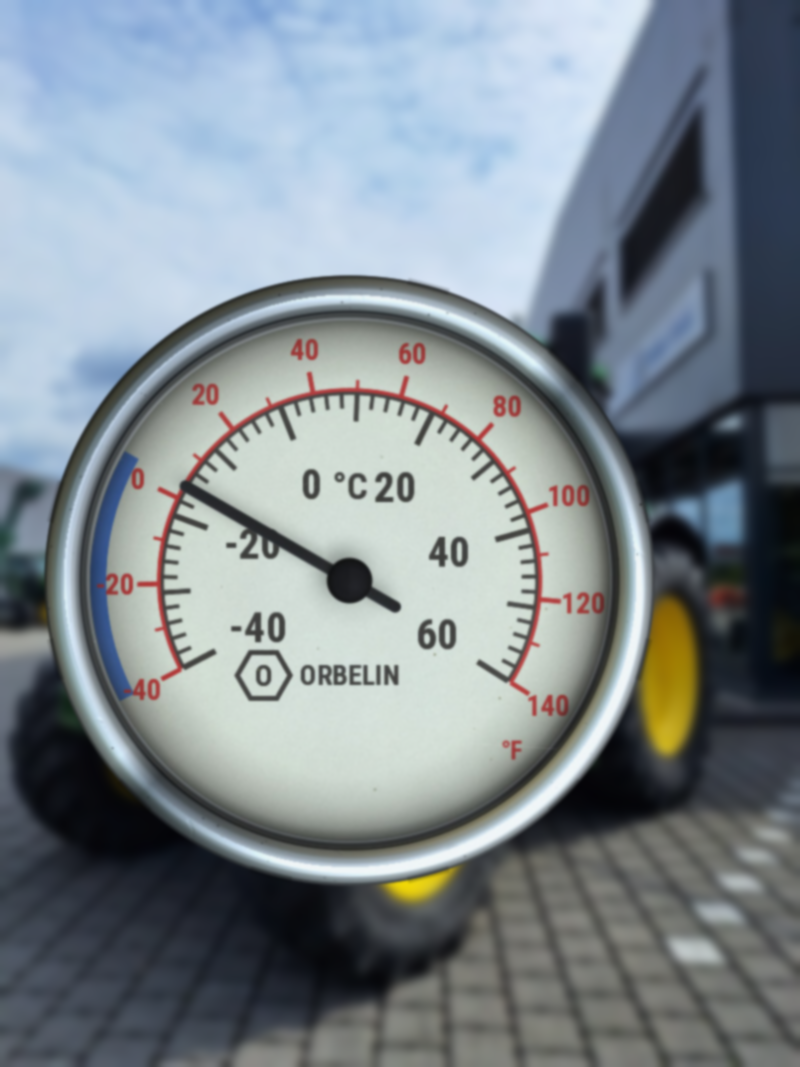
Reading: -16 °C
